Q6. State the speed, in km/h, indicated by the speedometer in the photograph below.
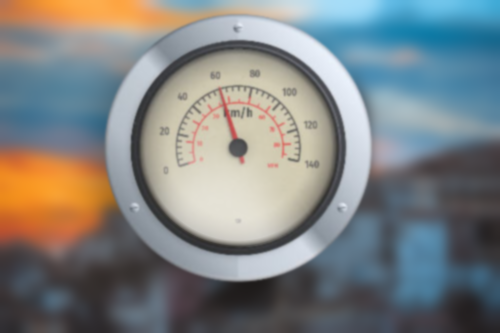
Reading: 60 km/h
